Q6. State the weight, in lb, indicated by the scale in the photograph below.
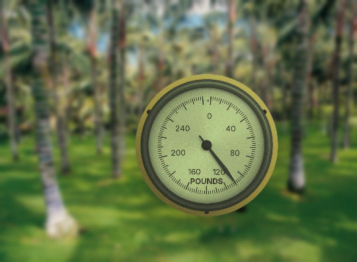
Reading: 110 lb
